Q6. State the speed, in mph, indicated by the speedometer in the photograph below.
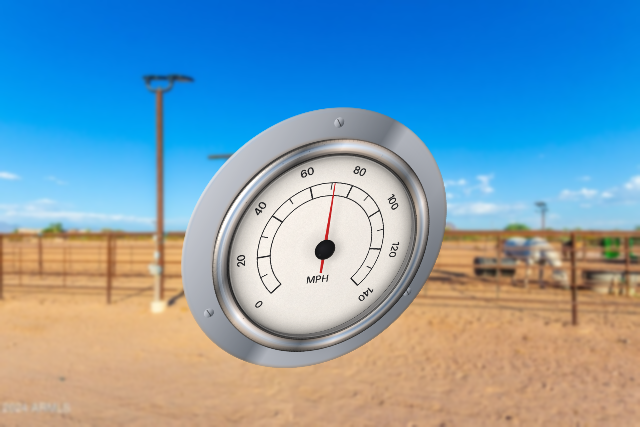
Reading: 70 mph
